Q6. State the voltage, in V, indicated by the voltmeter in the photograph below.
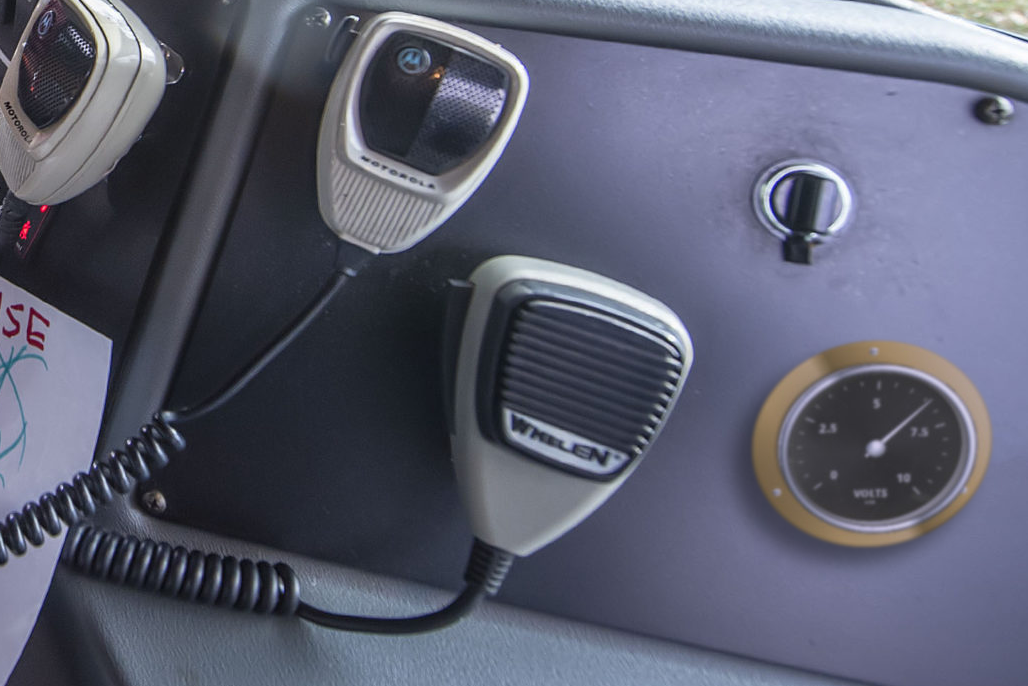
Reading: 6.5 V
